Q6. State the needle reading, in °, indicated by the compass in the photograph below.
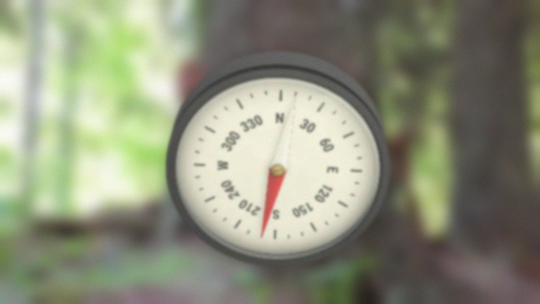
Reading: 190 °
